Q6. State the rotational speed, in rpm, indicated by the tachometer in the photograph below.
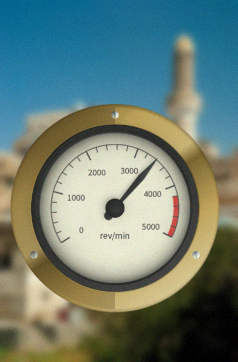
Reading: 3400 rpm
